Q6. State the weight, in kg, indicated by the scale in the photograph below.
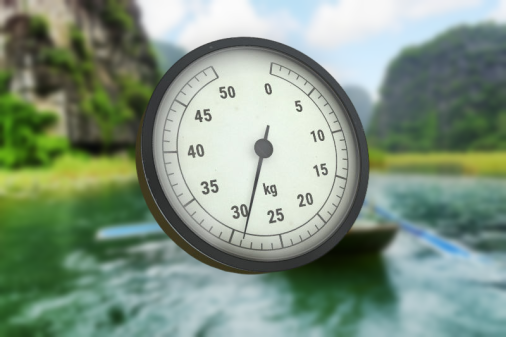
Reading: 29 kg
